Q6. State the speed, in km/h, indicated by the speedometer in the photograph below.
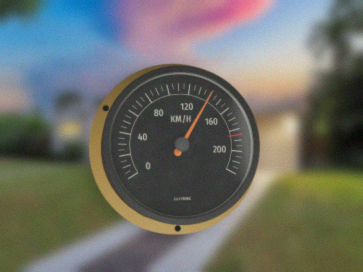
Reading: 140 km/h
